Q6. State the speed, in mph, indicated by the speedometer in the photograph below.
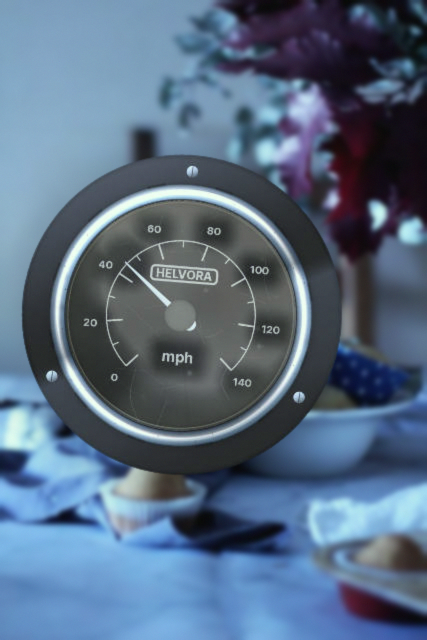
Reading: 45 mph
